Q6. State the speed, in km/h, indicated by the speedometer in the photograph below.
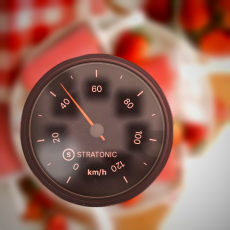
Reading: 45 km/h
